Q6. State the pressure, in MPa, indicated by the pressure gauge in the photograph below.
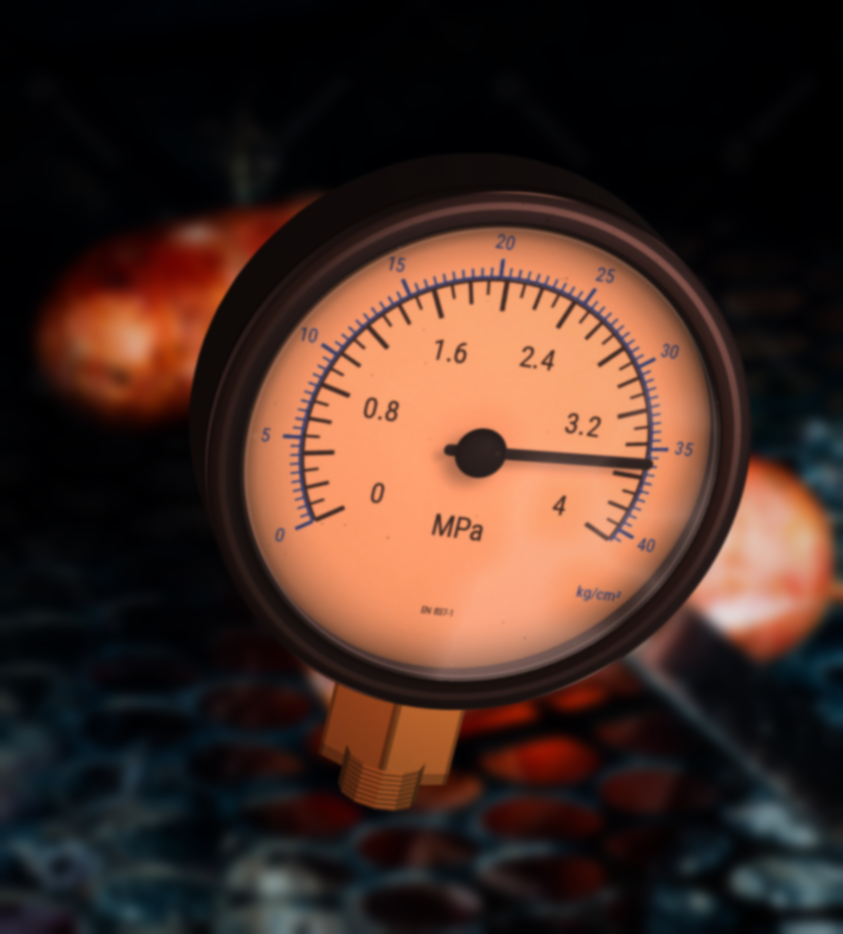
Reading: 3.5 MPa
